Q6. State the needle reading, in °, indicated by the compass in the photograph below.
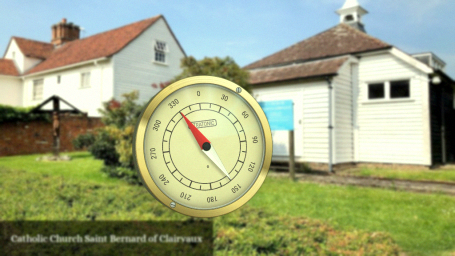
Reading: 330 °
